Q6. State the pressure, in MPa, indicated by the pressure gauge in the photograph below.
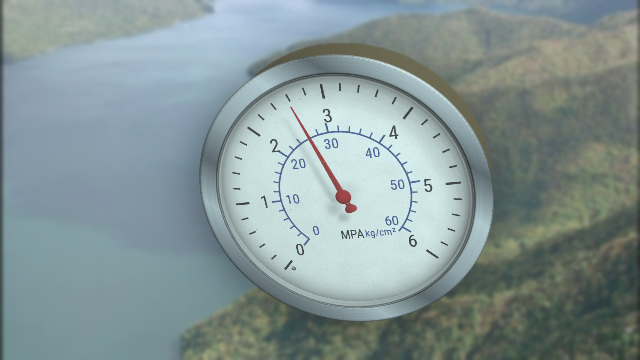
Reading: 2.6 MPa
